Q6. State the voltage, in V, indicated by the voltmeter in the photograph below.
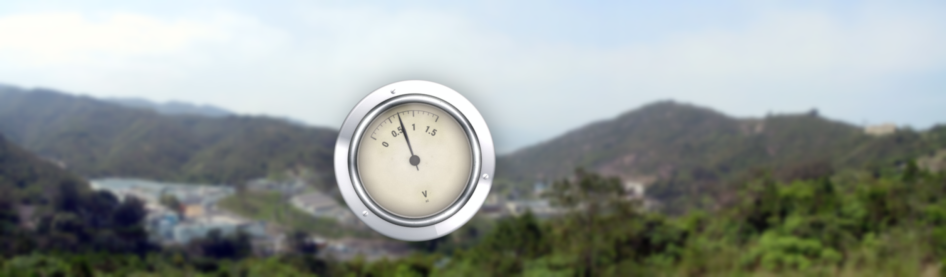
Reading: 0.7 V
